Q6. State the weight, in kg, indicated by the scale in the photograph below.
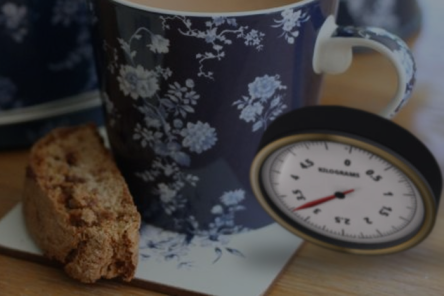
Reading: 3.25 kg
